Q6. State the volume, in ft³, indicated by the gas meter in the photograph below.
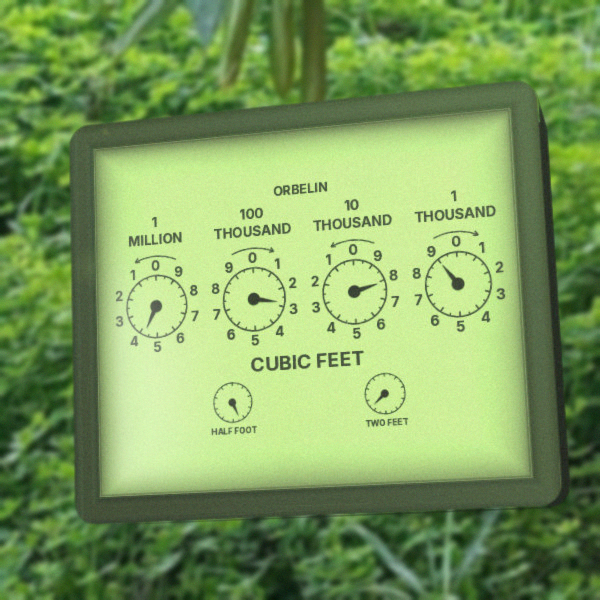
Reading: 427900 ft³
